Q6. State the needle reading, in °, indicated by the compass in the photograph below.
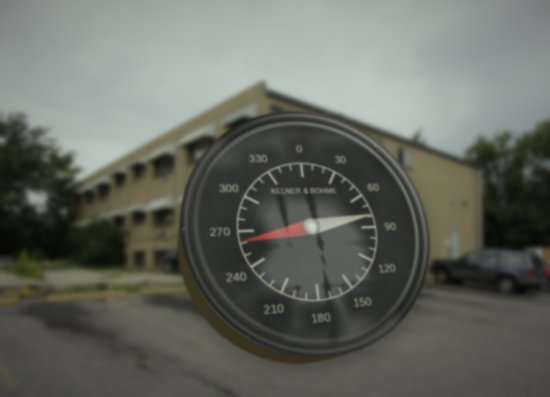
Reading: 260 °
